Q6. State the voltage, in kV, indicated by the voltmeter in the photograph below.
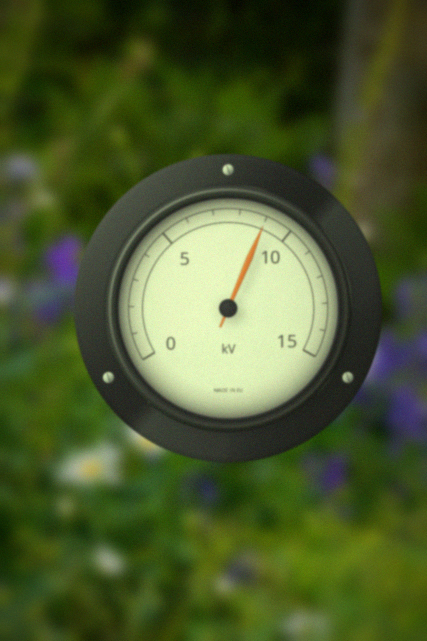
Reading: 9 kV
